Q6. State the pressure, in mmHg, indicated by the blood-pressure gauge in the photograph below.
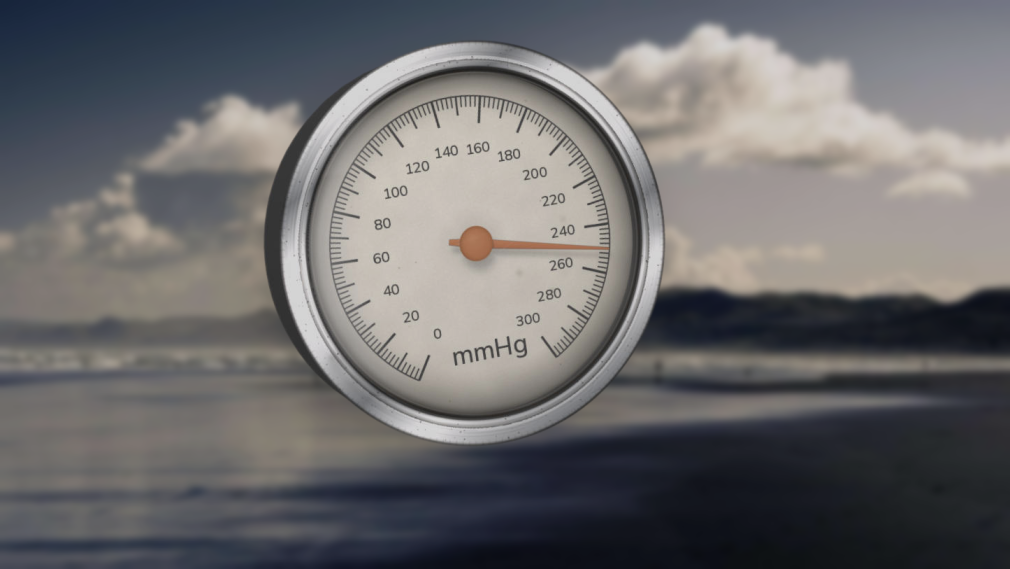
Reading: 250 mmHg
